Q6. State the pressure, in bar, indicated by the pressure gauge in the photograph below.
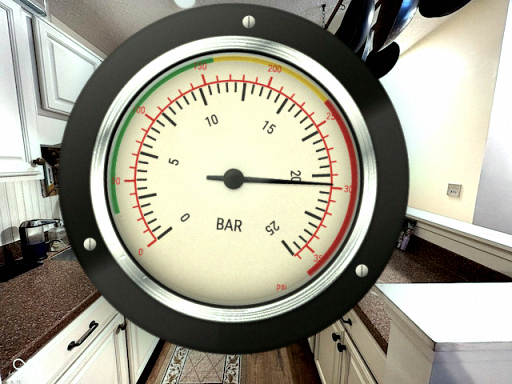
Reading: 20.5 bar
